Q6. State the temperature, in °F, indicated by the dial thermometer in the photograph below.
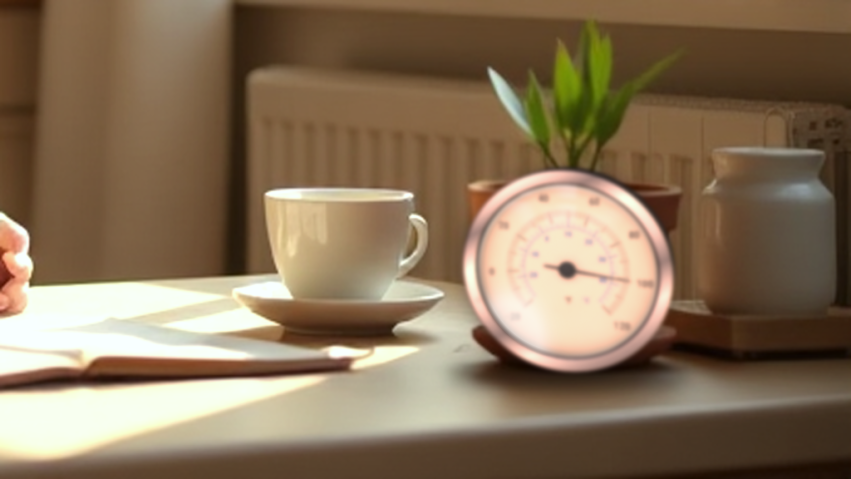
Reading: 100 °F
